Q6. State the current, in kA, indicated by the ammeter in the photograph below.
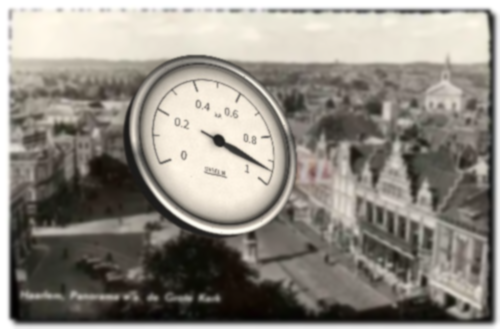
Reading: 0.95 kA
